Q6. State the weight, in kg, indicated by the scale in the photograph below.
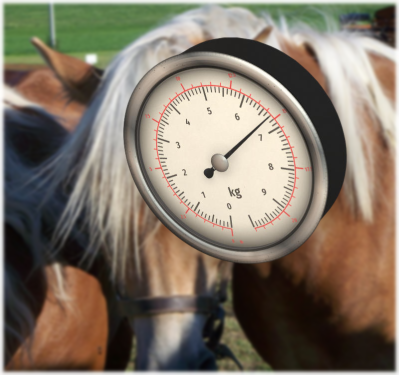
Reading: 6.7 kg
